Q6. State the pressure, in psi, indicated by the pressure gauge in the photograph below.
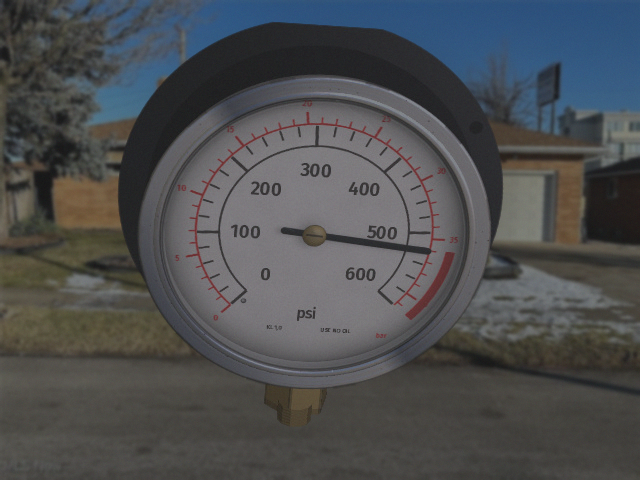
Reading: 520 psi
